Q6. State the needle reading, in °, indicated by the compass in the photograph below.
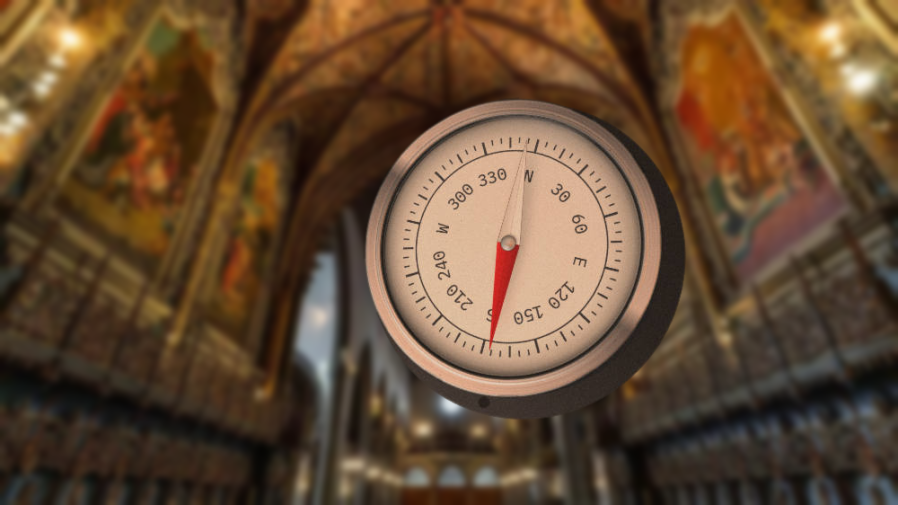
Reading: 175 °
